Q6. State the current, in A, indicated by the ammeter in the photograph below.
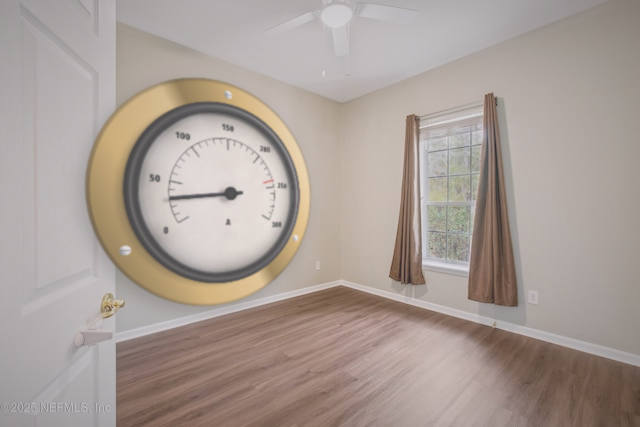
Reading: 30 A
